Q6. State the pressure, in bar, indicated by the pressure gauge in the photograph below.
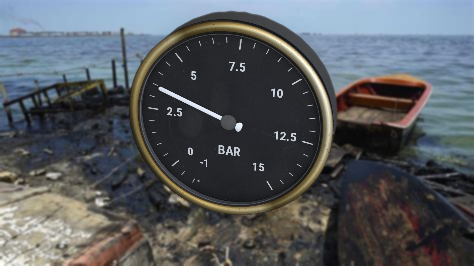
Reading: 3.5 bar
